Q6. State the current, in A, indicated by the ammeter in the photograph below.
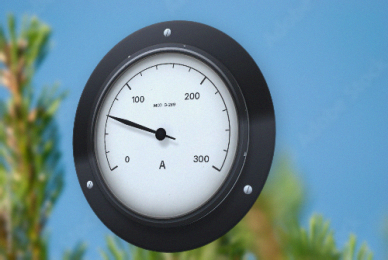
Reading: 60 A
